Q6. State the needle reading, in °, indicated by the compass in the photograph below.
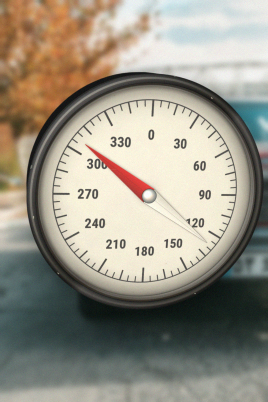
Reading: 307.5 °
